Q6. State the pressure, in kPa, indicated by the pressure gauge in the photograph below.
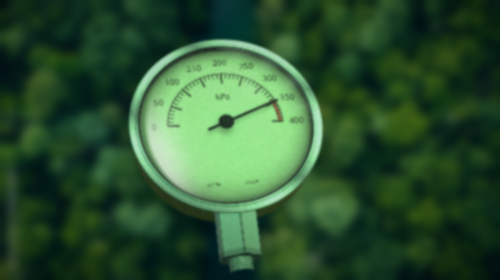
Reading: 350 kPa
